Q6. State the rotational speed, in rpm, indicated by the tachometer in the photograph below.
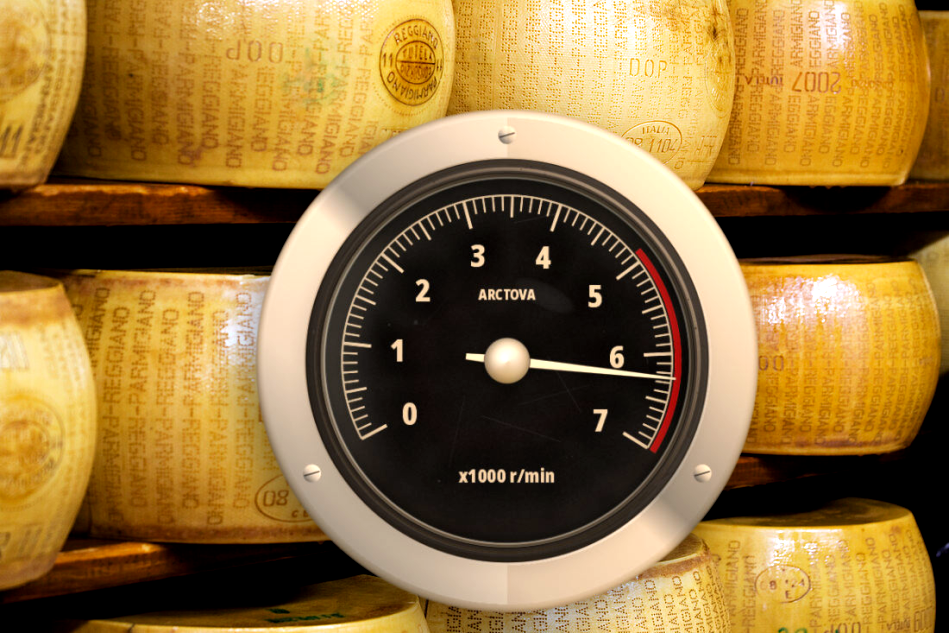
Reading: 6250 rpm
